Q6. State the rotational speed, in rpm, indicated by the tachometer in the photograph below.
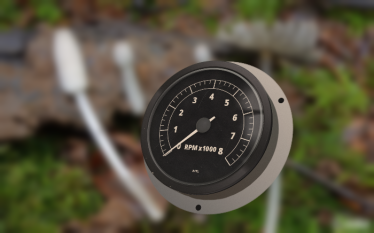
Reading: 0 rpm
